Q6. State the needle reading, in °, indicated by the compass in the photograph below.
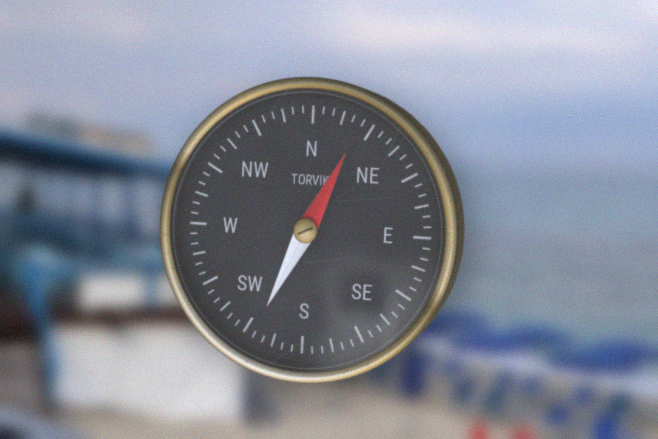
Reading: 25 °
